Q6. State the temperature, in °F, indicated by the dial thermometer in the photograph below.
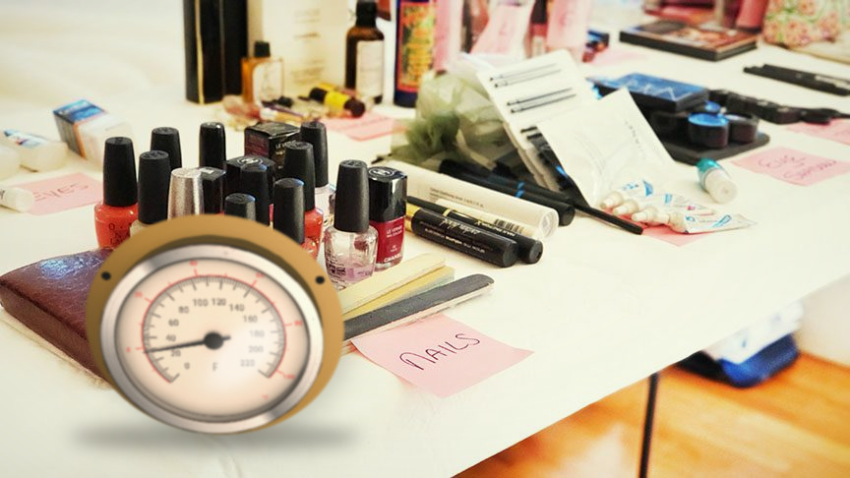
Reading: 30 °F
